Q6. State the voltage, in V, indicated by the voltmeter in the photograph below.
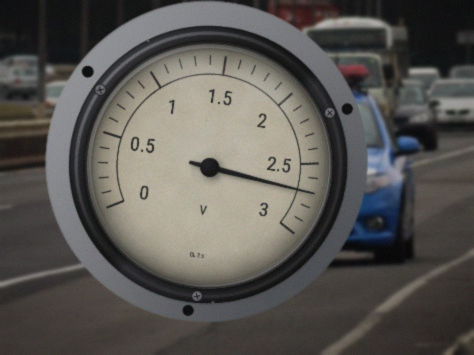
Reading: 2.7 V
